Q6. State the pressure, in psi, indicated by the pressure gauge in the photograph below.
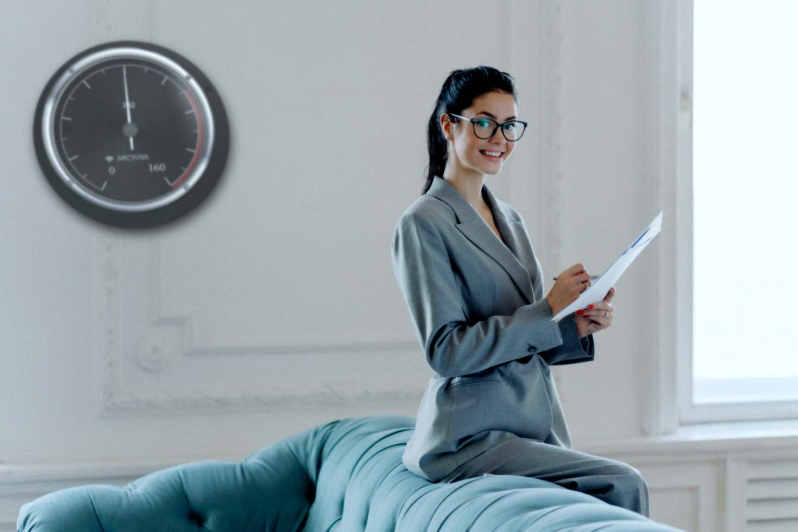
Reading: 80 psi
